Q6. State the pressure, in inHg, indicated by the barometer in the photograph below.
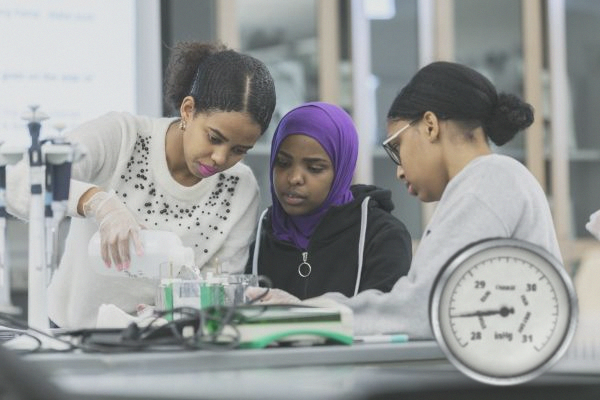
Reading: 28.4 inHg
